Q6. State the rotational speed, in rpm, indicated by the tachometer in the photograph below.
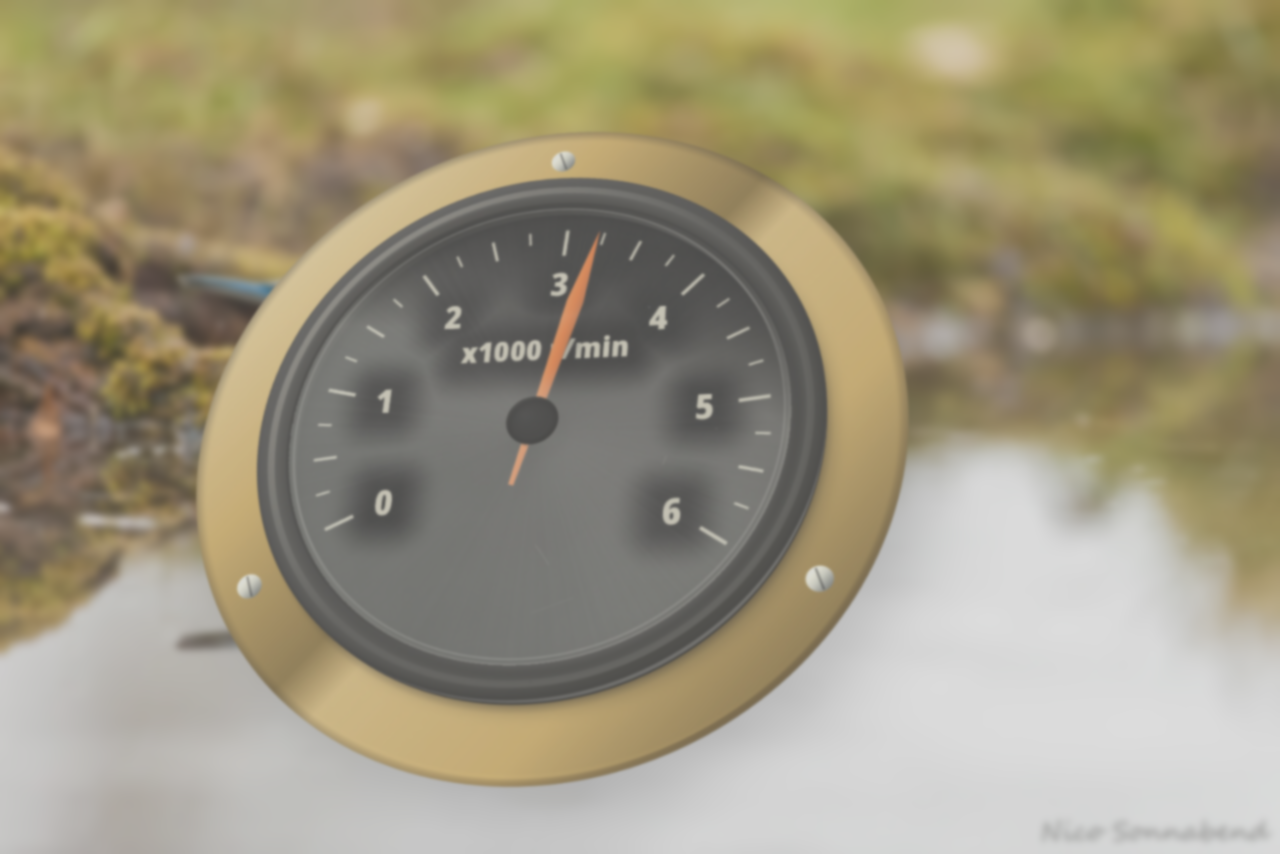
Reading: 3250 rpm
